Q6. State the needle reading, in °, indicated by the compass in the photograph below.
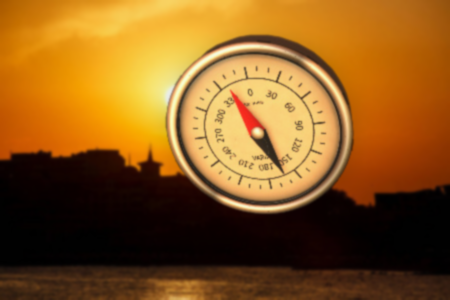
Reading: 340 °
